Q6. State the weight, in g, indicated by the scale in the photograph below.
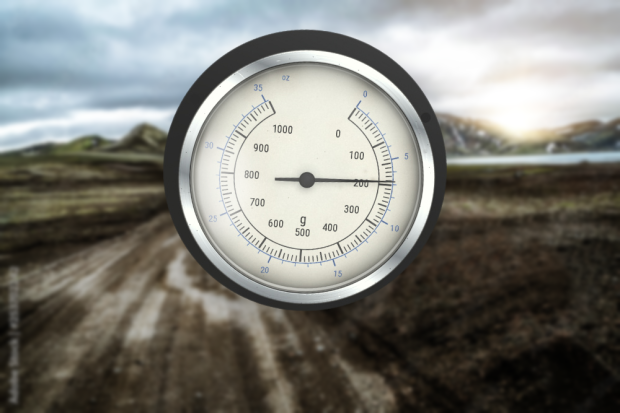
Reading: 190 g
